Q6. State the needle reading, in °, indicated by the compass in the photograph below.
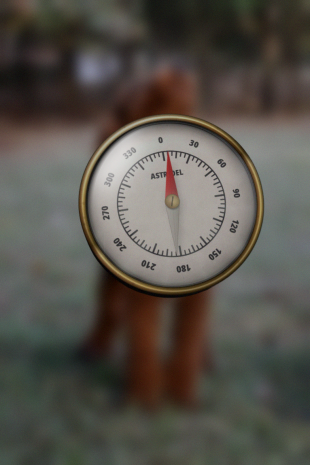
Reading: 5 °
